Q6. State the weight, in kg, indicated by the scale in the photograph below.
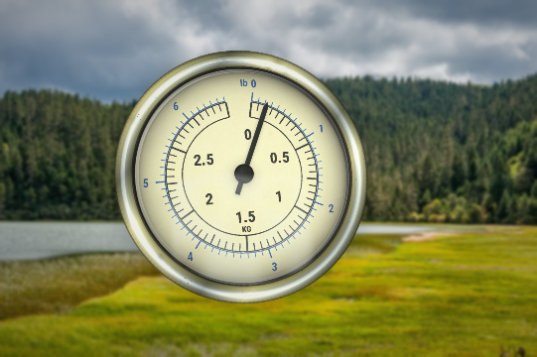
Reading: 0.1 kg
